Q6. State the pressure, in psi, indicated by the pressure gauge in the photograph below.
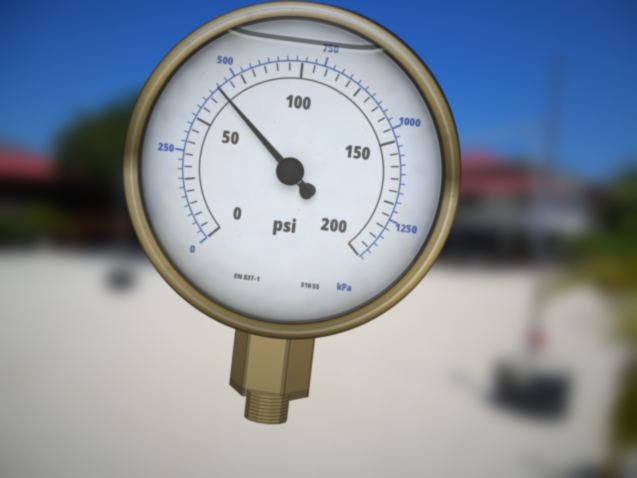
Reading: 65 psi
